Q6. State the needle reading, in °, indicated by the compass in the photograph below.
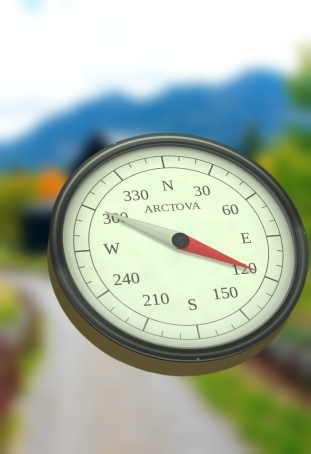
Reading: 120 °
